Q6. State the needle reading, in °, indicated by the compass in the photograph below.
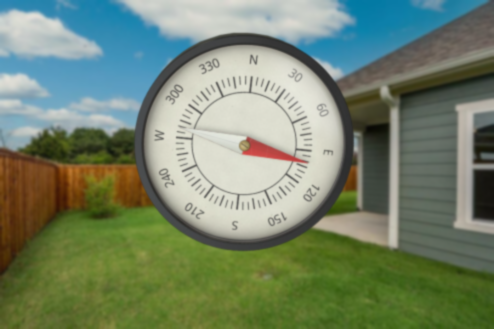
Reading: 100 °
